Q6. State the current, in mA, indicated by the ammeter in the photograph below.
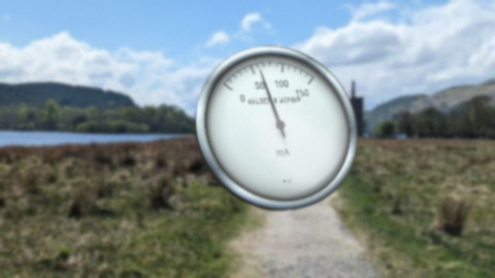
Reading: 60 mA
